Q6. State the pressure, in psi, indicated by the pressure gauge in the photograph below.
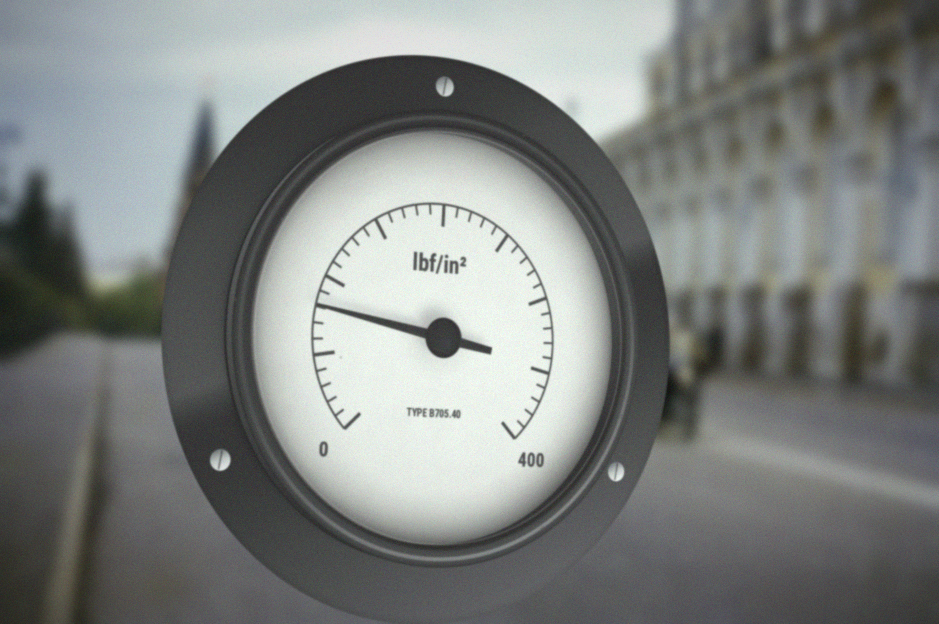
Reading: 80 psi
